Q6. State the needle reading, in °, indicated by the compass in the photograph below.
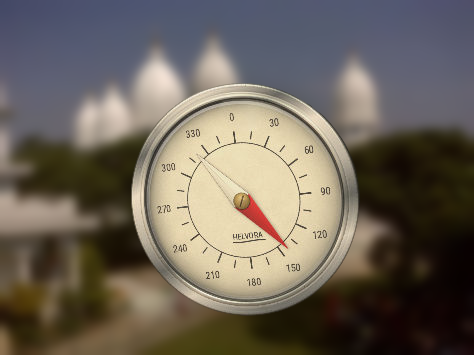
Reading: 142.5 °
